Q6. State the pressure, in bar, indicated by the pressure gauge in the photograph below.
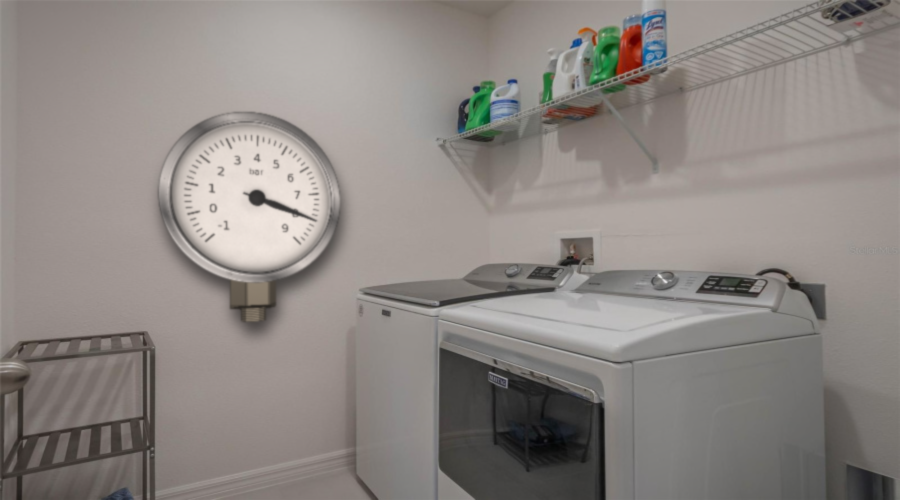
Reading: 8 bar
